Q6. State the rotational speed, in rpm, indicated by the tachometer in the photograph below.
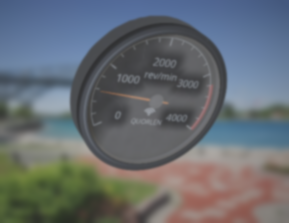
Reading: 600 rpm
